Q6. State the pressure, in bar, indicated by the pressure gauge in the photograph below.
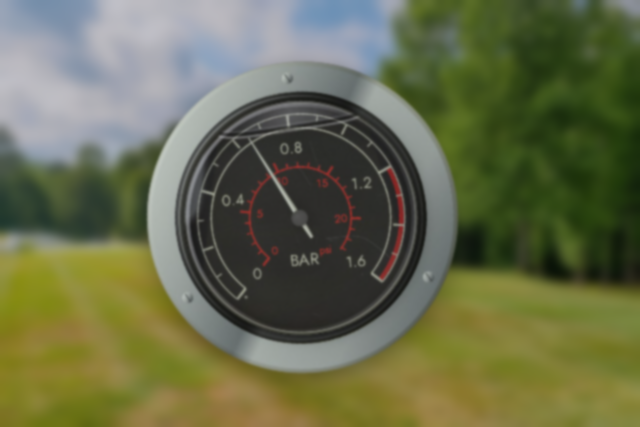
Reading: 0.65 bar
